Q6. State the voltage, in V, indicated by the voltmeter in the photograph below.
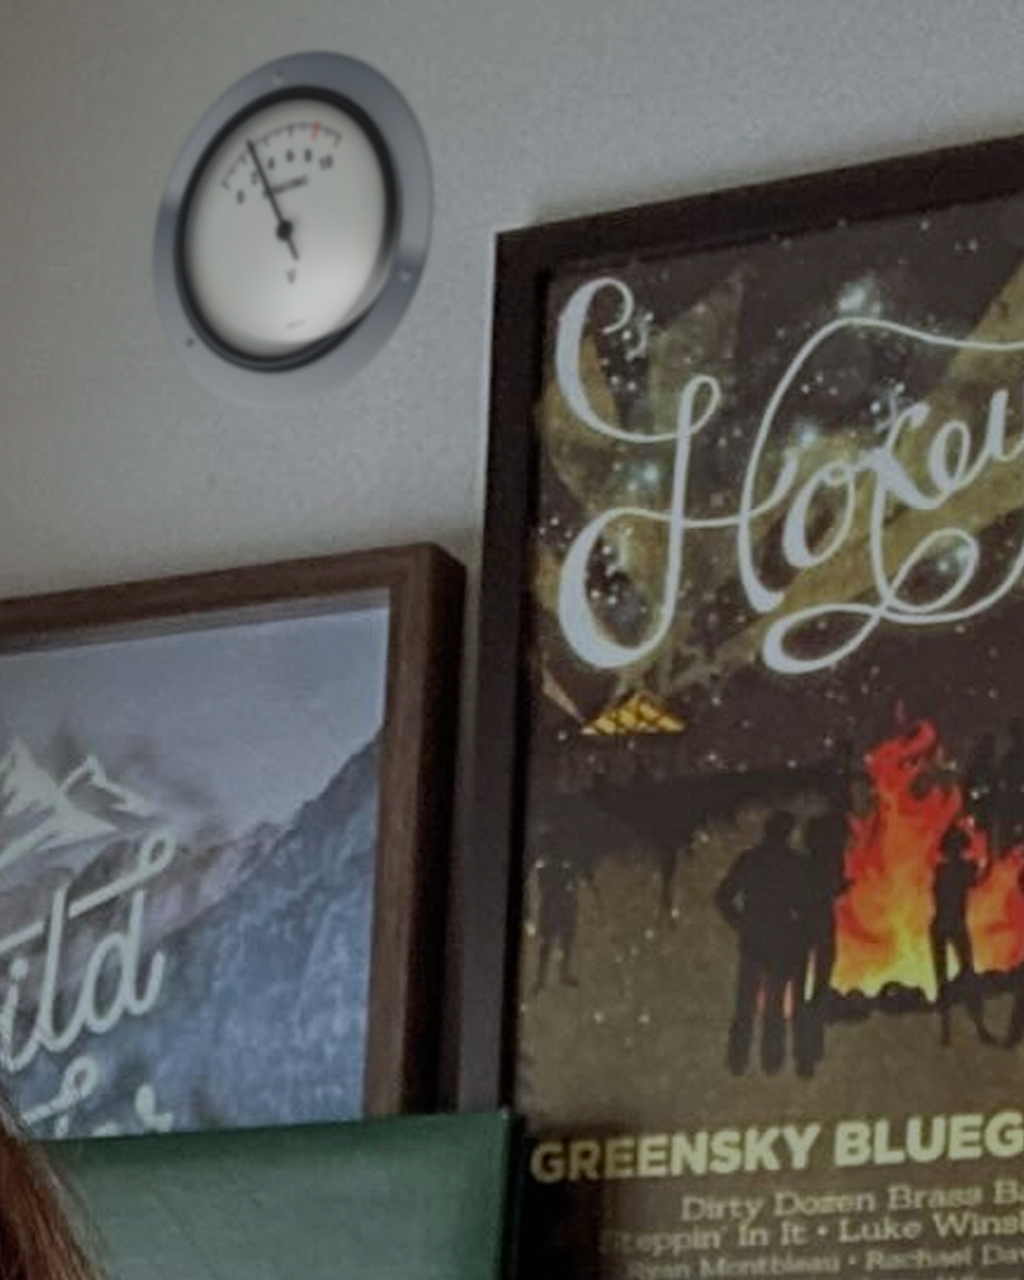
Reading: 3 V
